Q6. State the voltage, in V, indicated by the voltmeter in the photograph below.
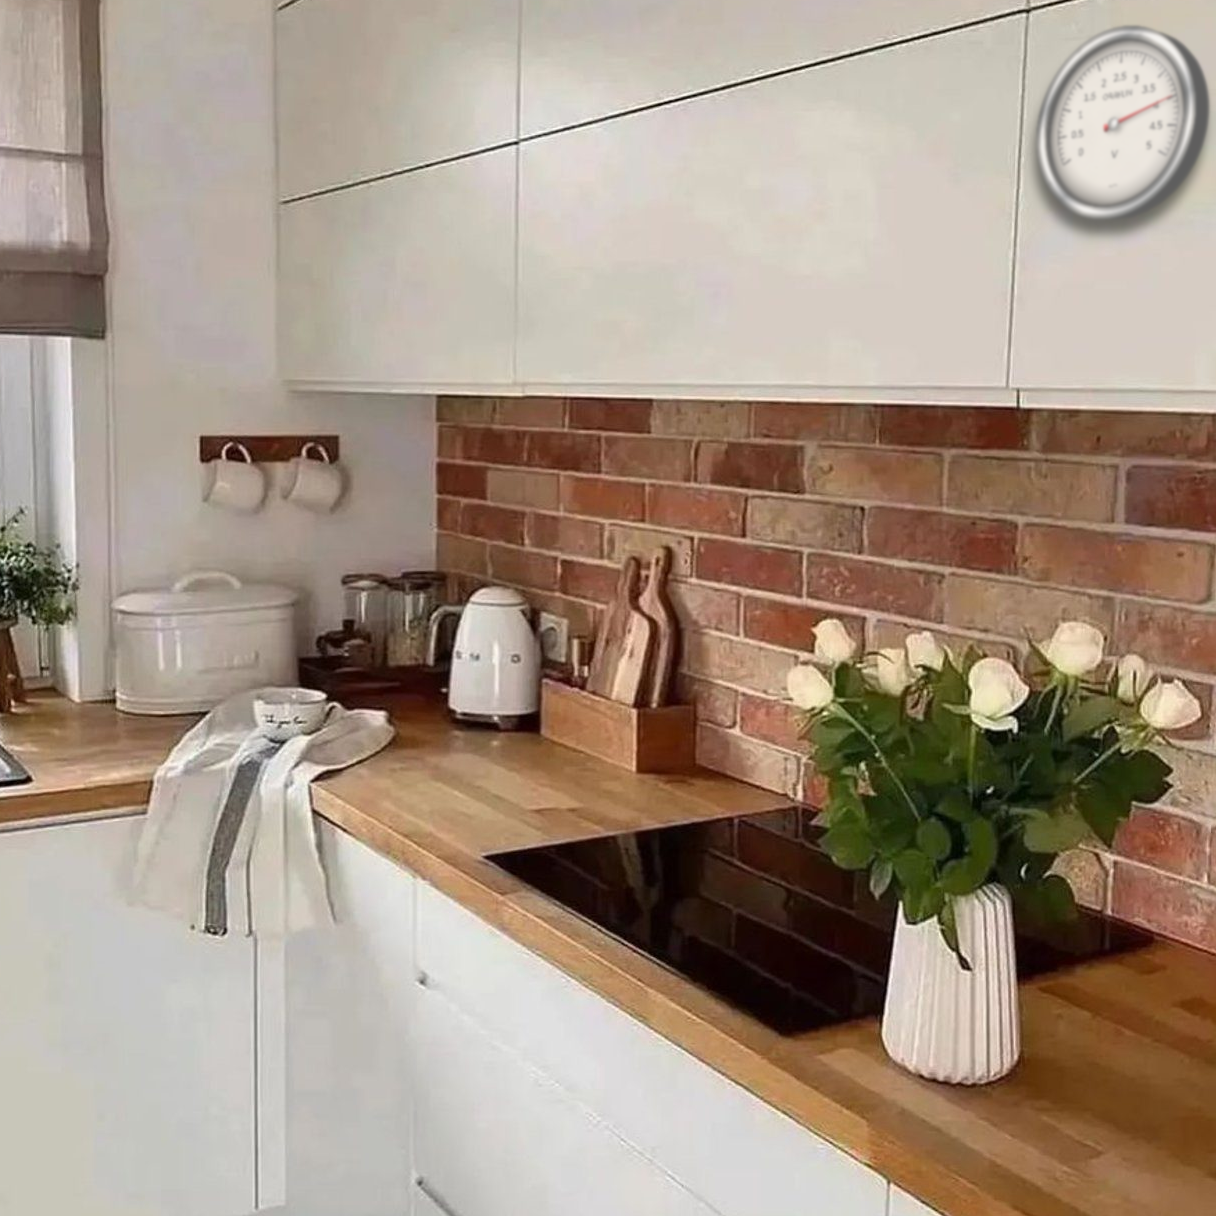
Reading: 4 V
